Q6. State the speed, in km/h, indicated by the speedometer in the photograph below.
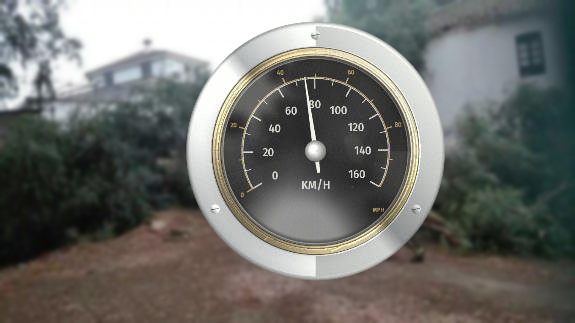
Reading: 75 km/h
